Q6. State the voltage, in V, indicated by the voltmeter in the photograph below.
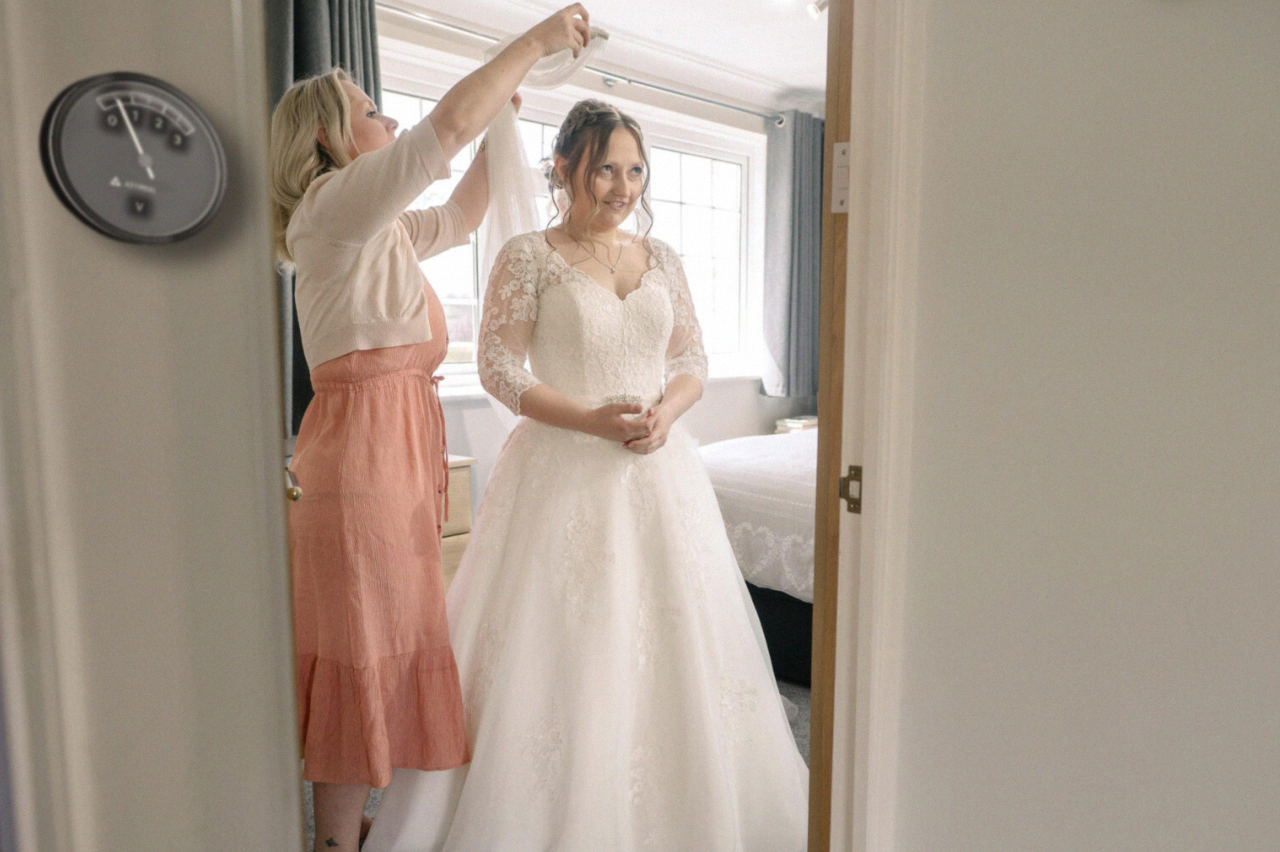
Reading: 0.5 V
